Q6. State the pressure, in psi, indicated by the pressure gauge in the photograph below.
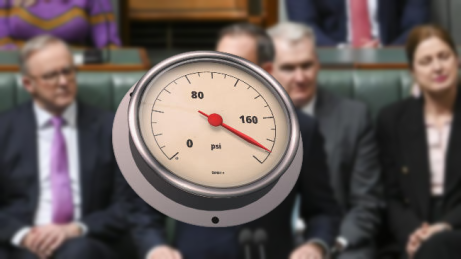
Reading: 190 psi
